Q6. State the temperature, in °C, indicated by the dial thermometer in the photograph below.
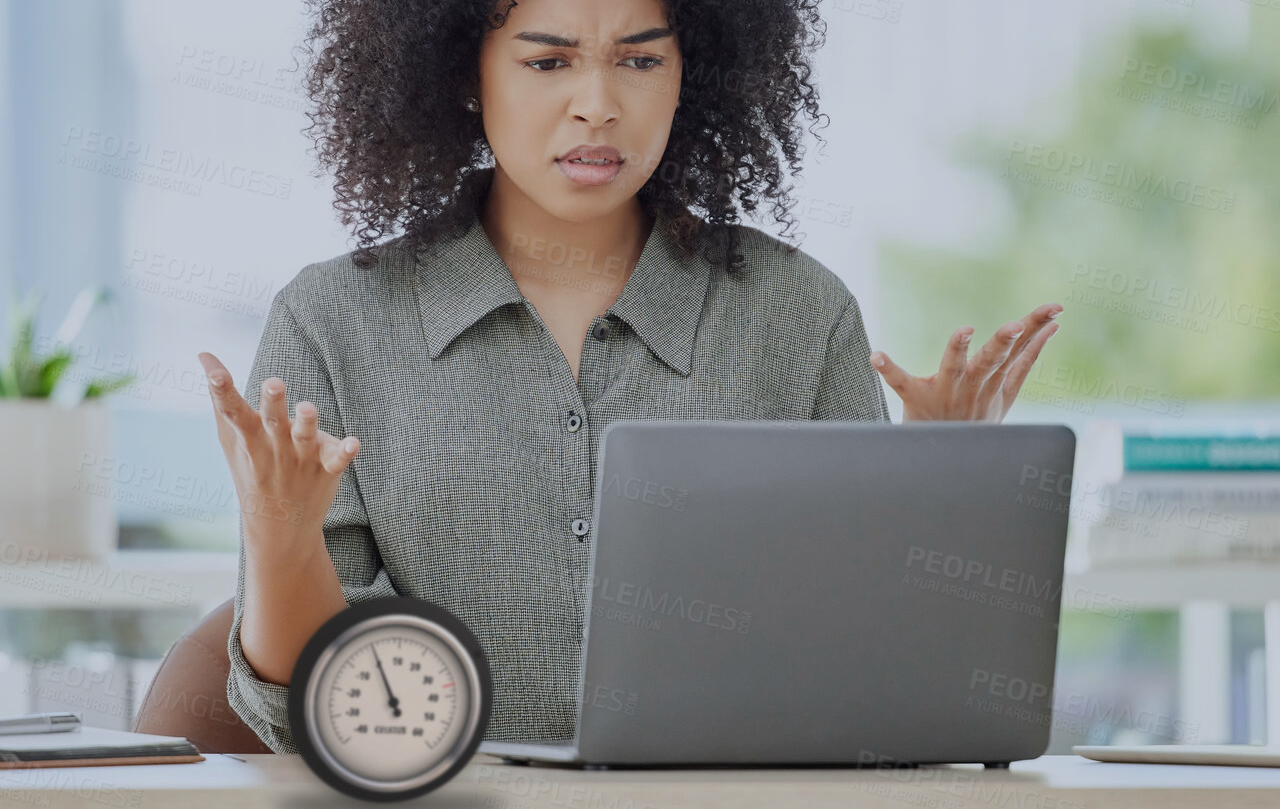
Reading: 0 °C
